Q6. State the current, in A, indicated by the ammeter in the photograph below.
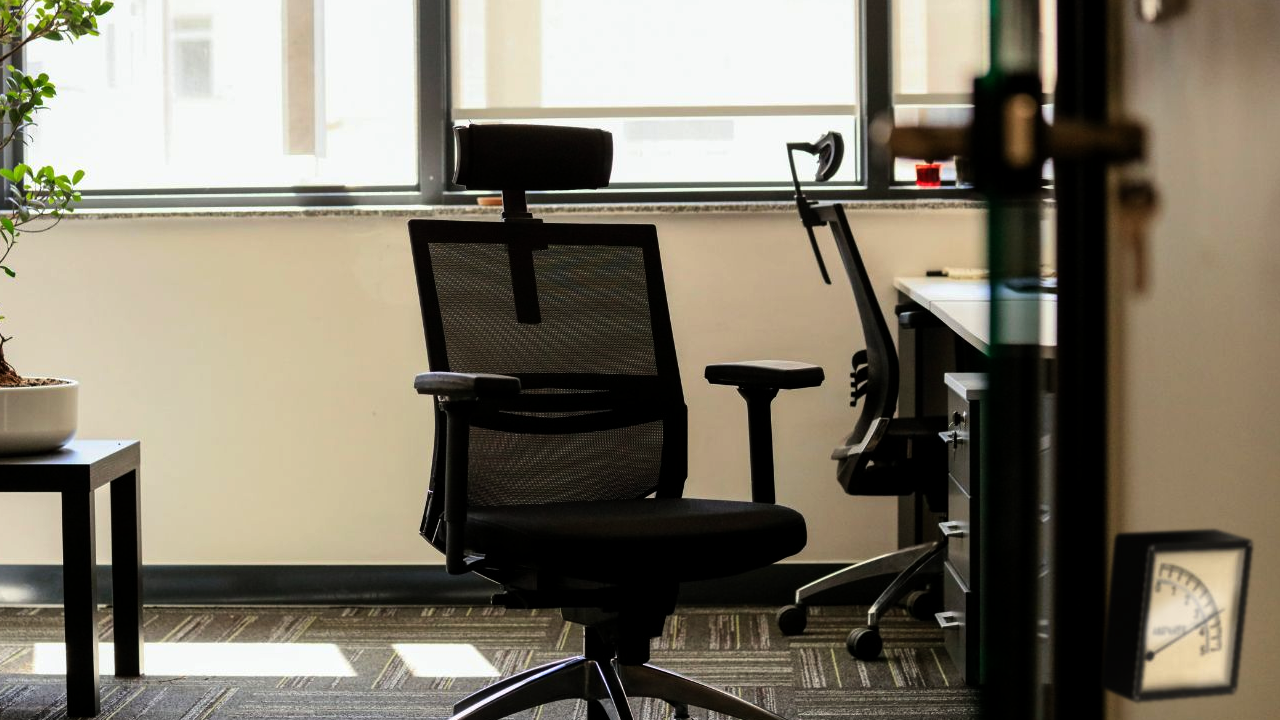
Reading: 3.5 A
